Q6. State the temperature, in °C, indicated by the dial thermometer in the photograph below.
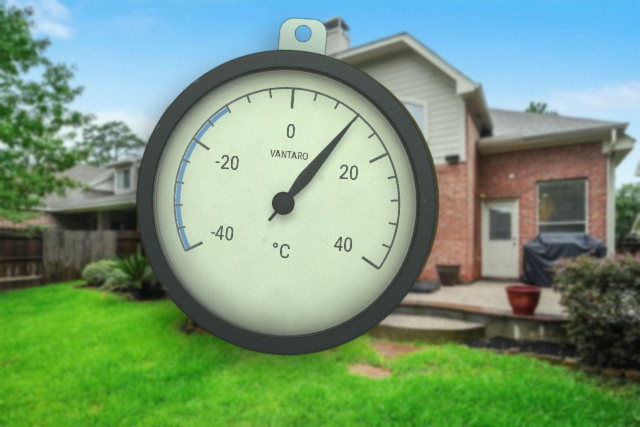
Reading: 12 °C
